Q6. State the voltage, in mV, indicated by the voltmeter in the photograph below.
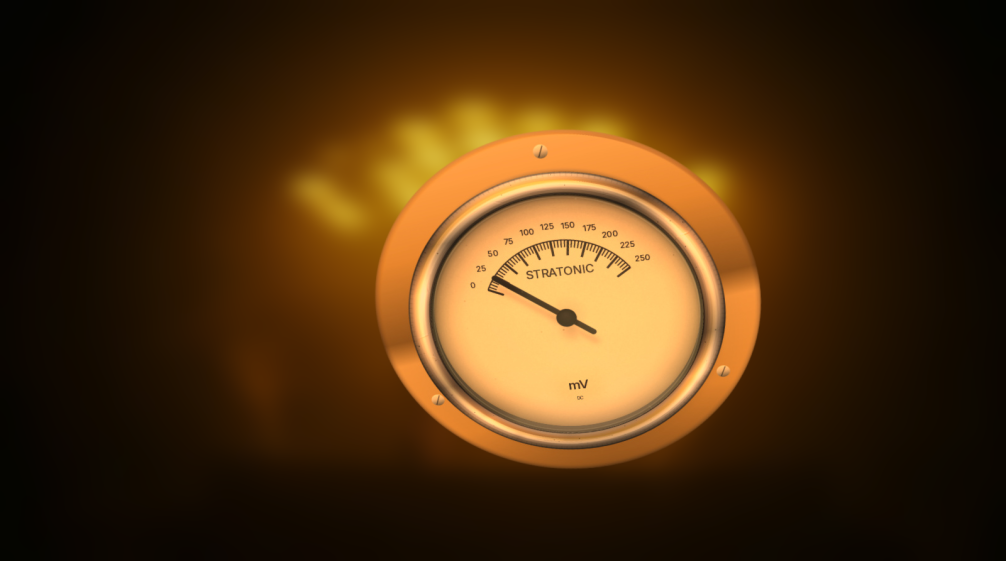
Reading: 25 mV
